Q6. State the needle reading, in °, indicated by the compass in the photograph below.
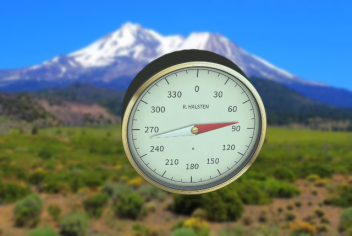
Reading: 80 °
